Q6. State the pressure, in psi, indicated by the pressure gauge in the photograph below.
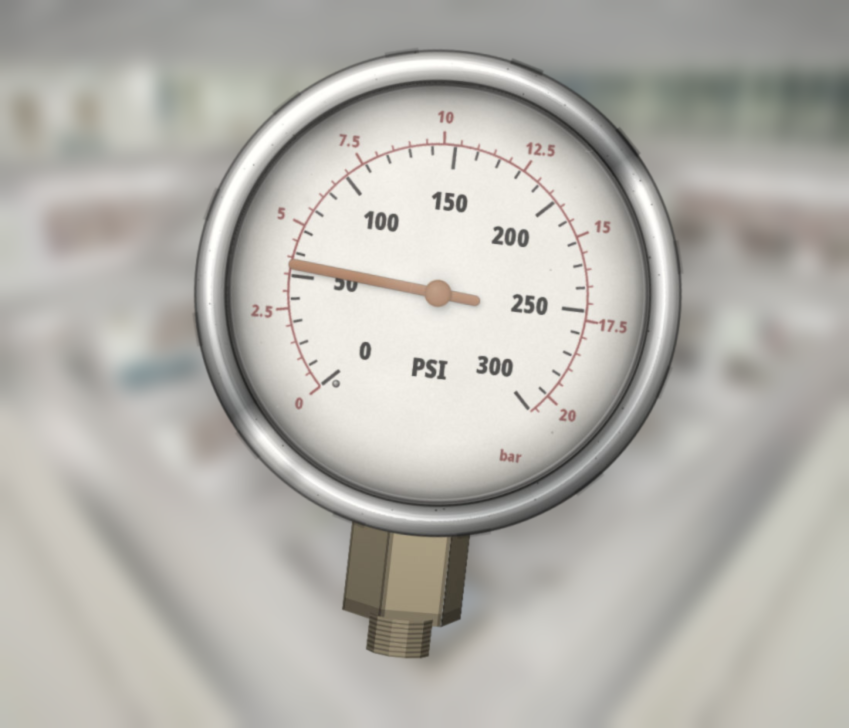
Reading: 55 psi
